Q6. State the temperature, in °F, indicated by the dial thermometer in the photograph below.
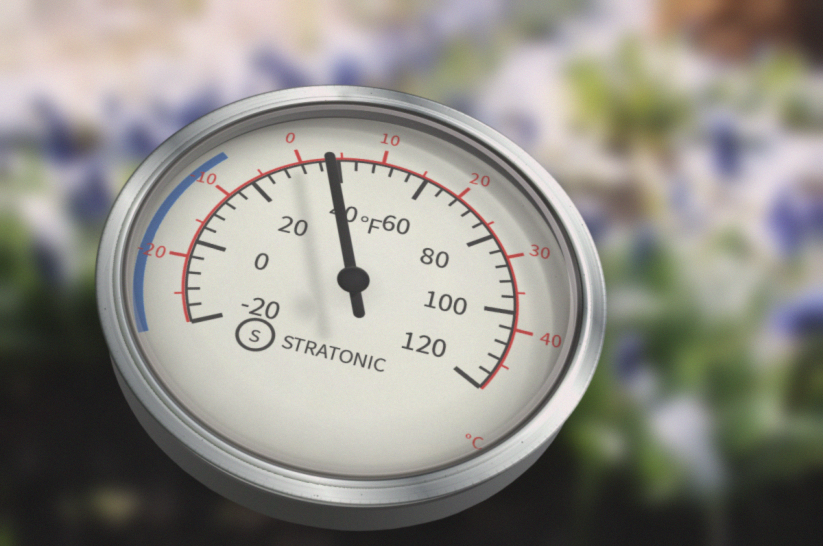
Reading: 38 °F
